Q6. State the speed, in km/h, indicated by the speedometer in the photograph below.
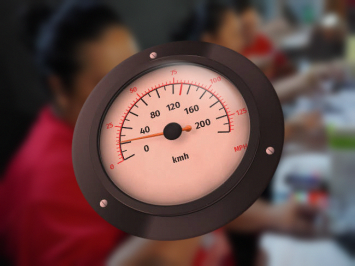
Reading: 20 km/h
